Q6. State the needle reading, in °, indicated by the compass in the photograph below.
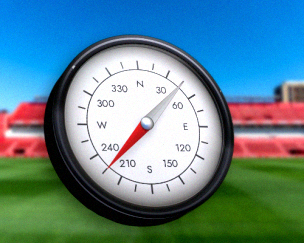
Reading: 225 °
